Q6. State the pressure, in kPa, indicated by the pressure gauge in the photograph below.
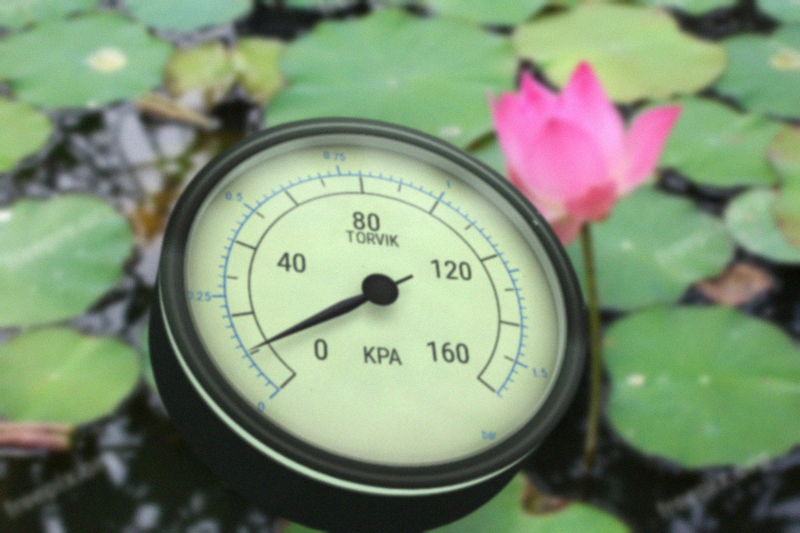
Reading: 10 kPa
